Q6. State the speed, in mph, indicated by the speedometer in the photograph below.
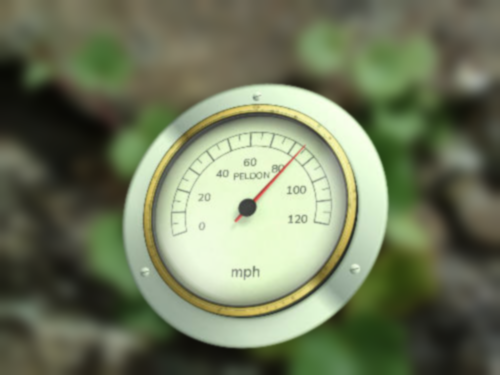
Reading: 85 mph
